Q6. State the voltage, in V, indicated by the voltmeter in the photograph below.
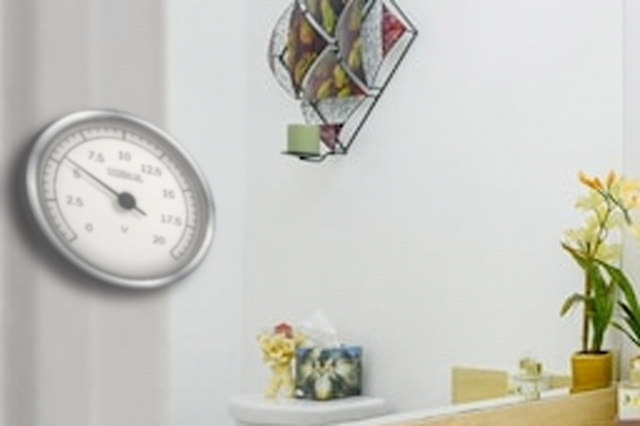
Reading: 5.5 V
